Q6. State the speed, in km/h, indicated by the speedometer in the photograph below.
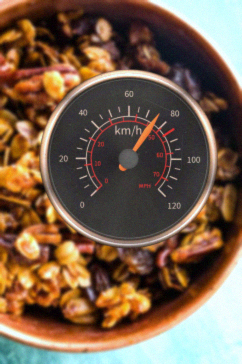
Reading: 75 km/h
